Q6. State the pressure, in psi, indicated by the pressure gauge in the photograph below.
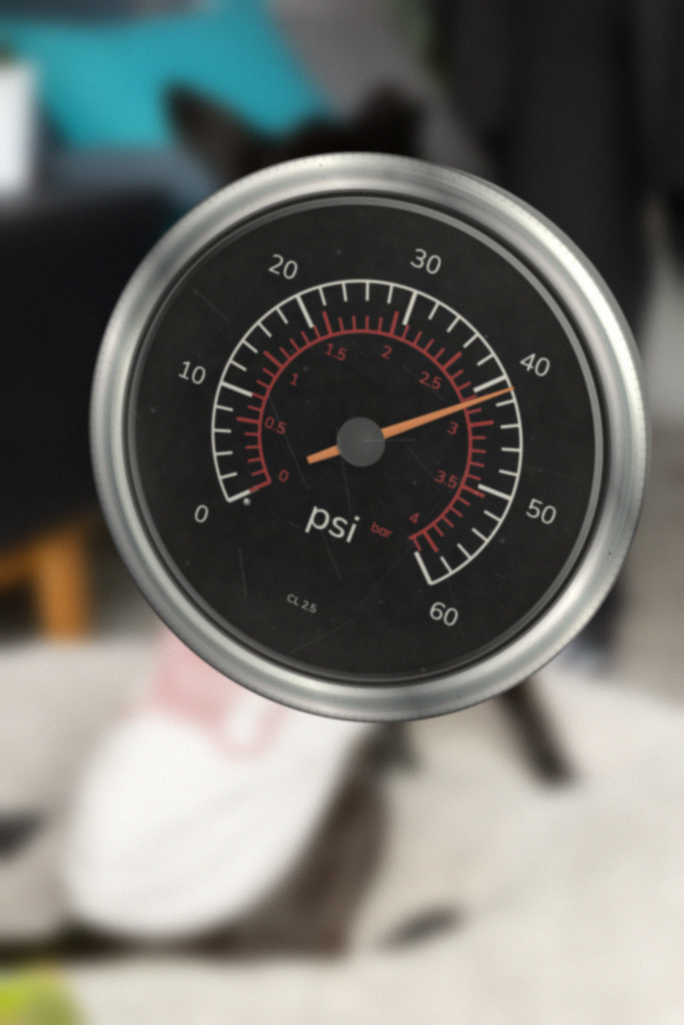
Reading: 41 psi
